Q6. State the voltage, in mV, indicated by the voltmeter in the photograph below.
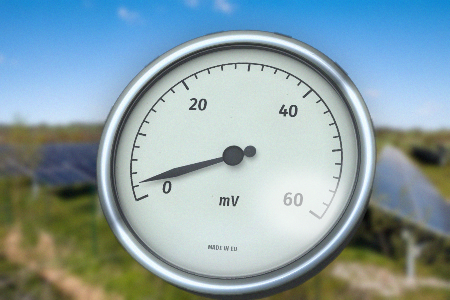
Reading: 2 mV
